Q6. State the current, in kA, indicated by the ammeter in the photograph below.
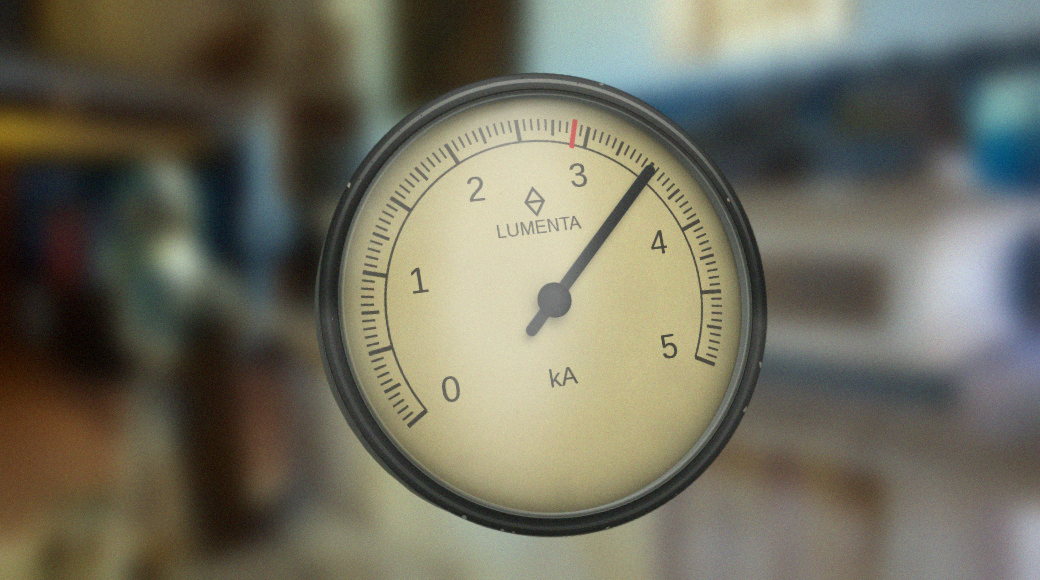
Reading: 3.5 kA
